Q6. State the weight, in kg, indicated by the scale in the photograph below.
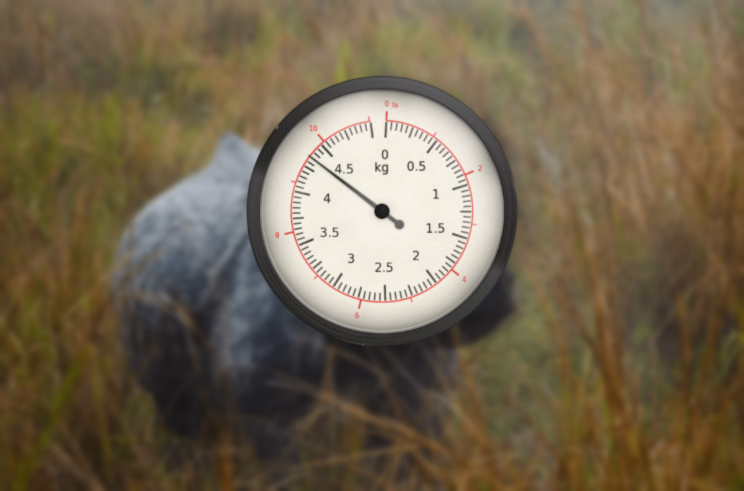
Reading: 4.35 kg
